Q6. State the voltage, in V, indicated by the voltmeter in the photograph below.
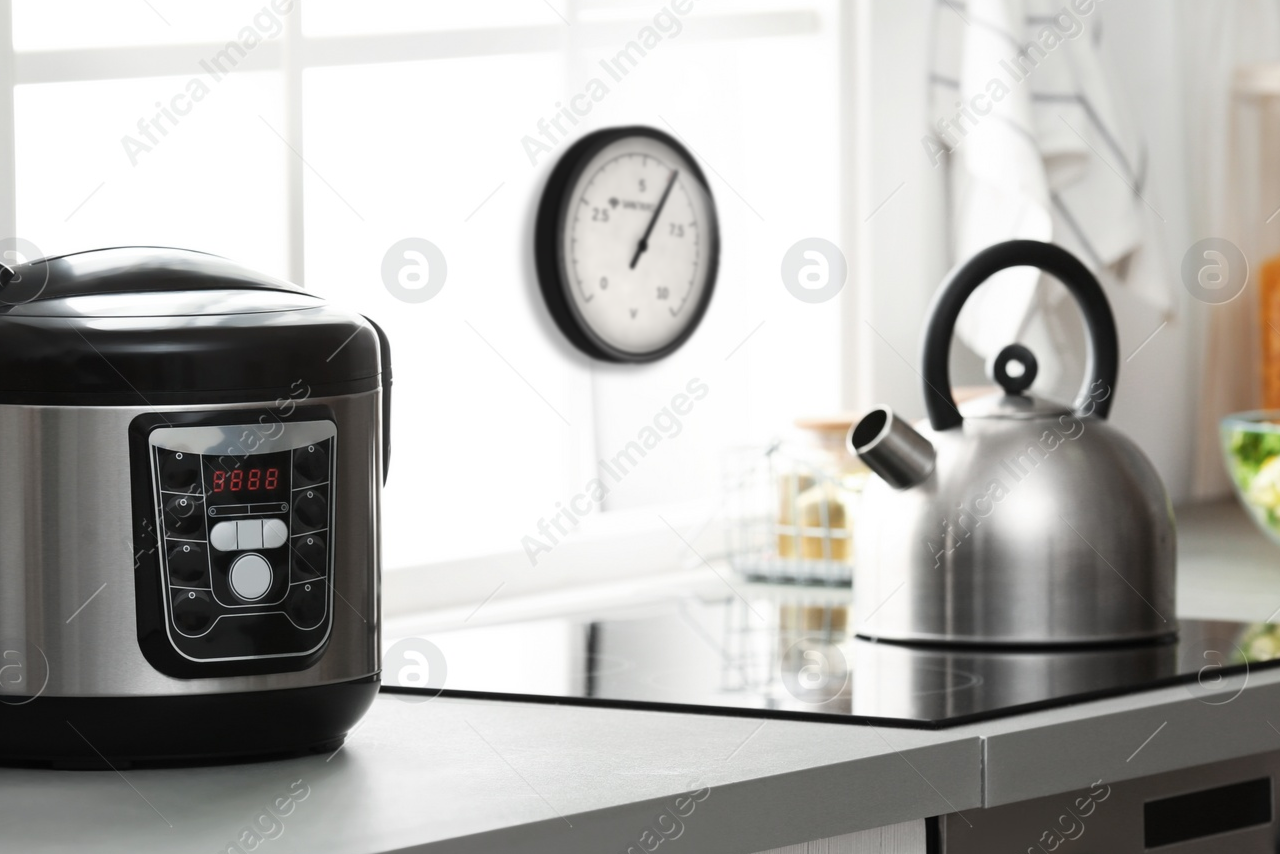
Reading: 6 V
